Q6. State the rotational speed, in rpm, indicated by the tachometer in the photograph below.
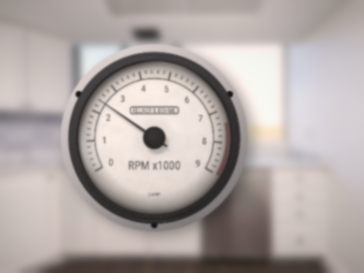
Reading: 2400 rpm
